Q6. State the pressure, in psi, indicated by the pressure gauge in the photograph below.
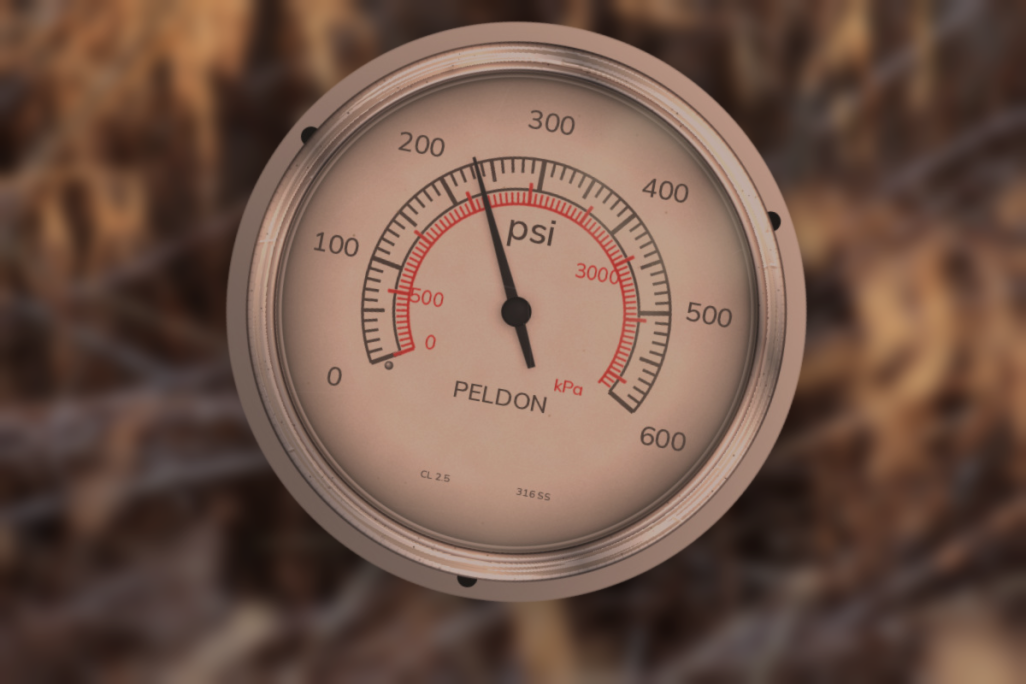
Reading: 235 psi
